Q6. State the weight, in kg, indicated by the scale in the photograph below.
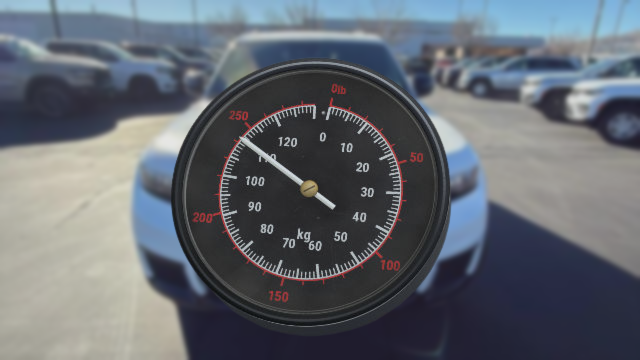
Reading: 110 kg
